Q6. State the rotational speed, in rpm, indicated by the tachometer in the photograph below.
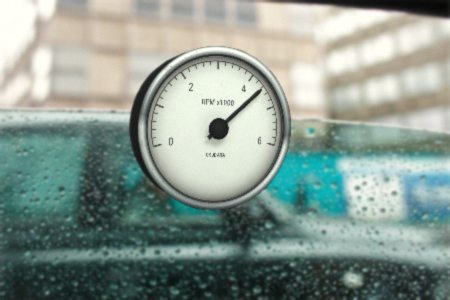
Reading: 4400 rpm
